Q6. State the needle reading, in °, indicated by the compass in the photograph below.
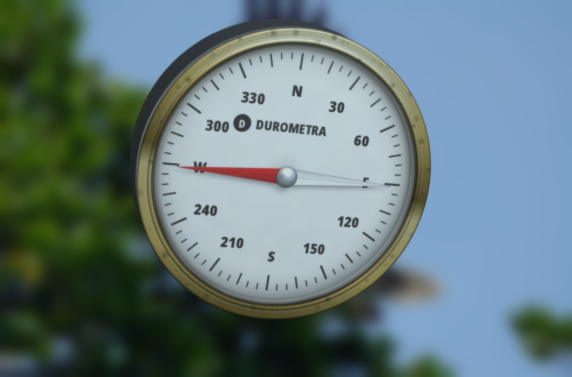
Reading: 270 °
